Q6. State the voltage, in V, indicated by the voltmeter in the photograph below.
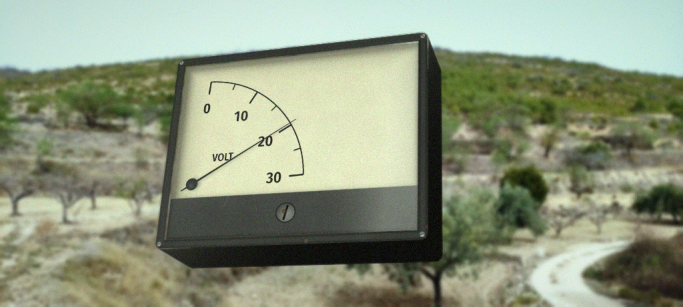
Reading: 20 V
